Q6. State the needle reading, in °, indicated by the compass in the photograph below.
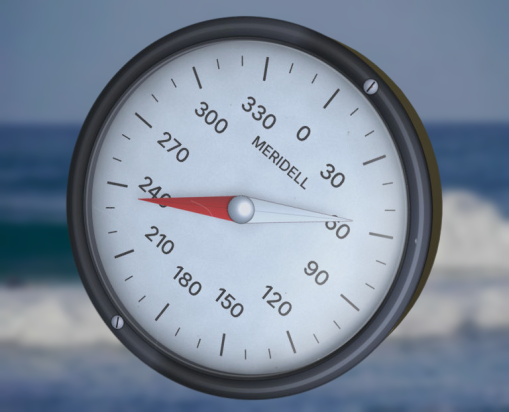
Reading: 235 °
